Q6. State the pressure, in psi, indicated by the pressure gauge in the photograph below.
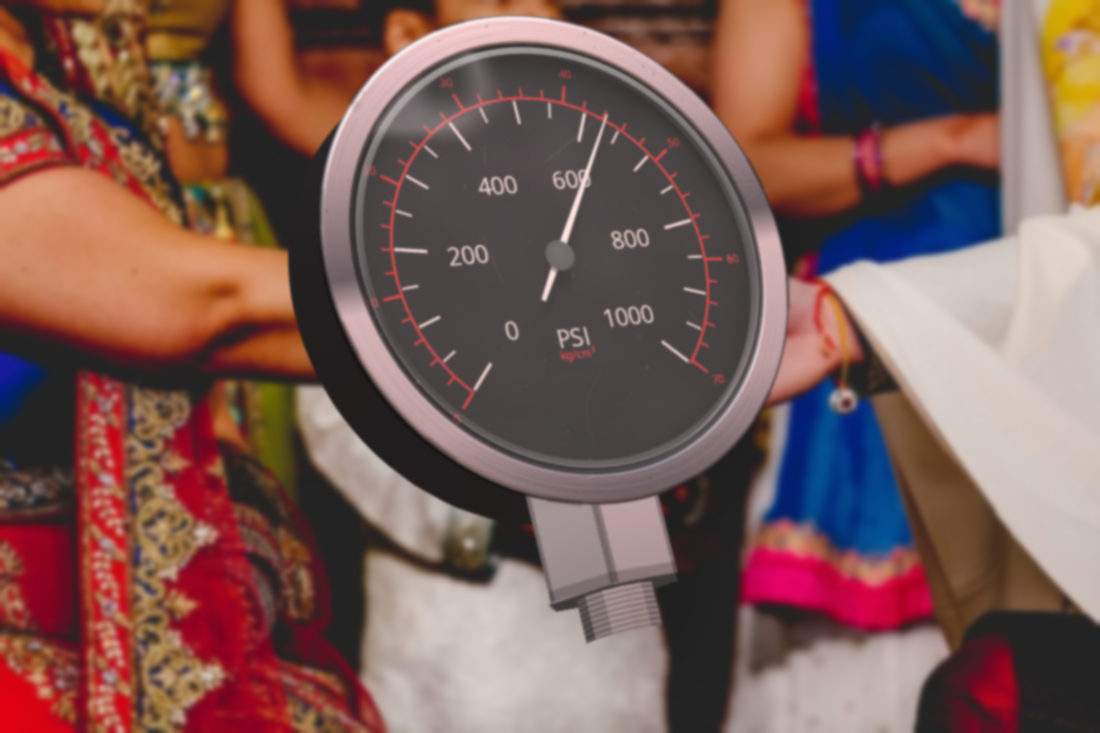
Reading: 625 psi
